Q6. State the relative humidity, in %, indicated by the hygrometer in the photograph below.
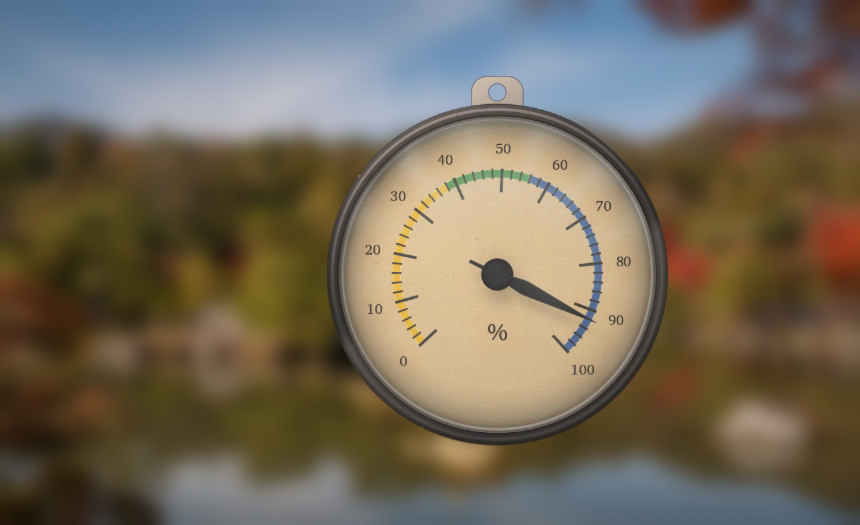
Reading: 92 %
